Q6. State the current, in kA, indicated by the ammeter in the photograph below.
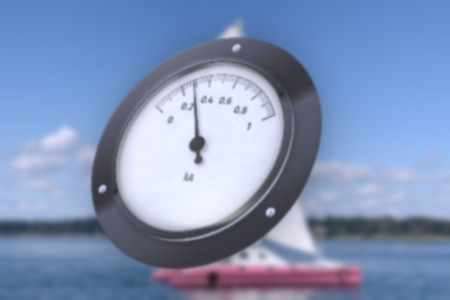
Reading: 0.3 kA
